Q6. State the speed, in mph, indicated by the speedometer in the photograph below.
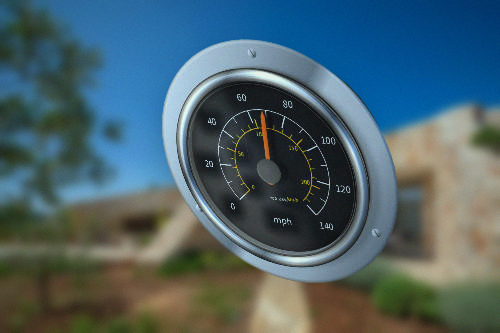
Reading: 70 mph
